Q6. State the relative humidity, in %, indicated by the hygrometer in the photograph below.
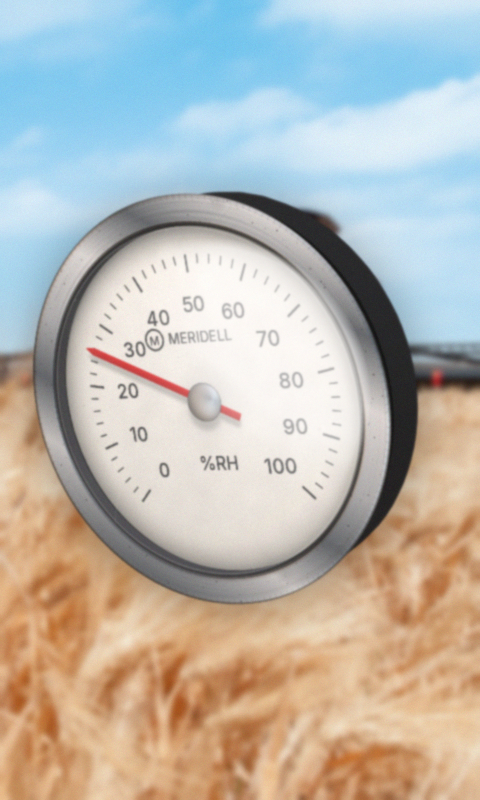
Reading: 26 %
